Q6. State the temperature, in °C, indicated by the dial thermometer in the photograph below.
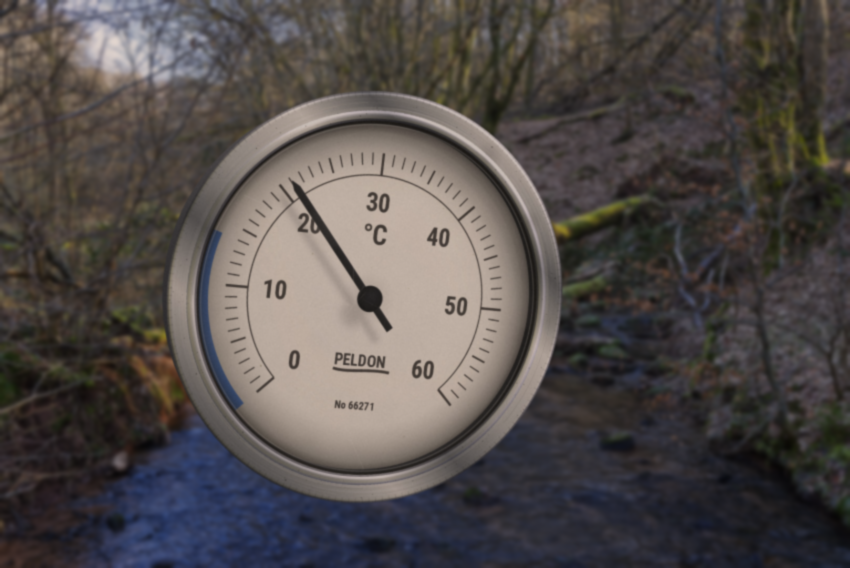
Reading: 21 °C
